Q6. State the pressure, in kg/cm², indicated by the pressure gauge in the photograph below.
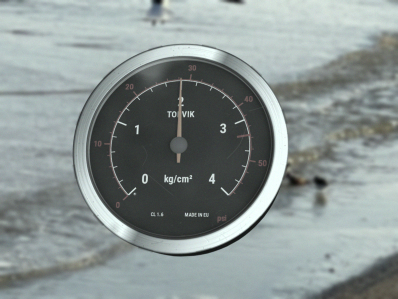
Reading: 2 kg/cm²
